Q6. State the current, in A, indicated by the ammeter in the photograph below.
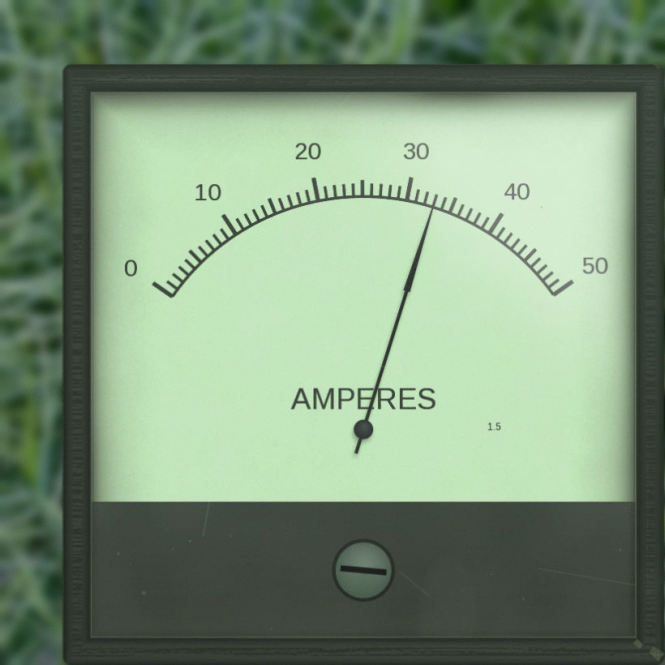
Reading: 33 A
